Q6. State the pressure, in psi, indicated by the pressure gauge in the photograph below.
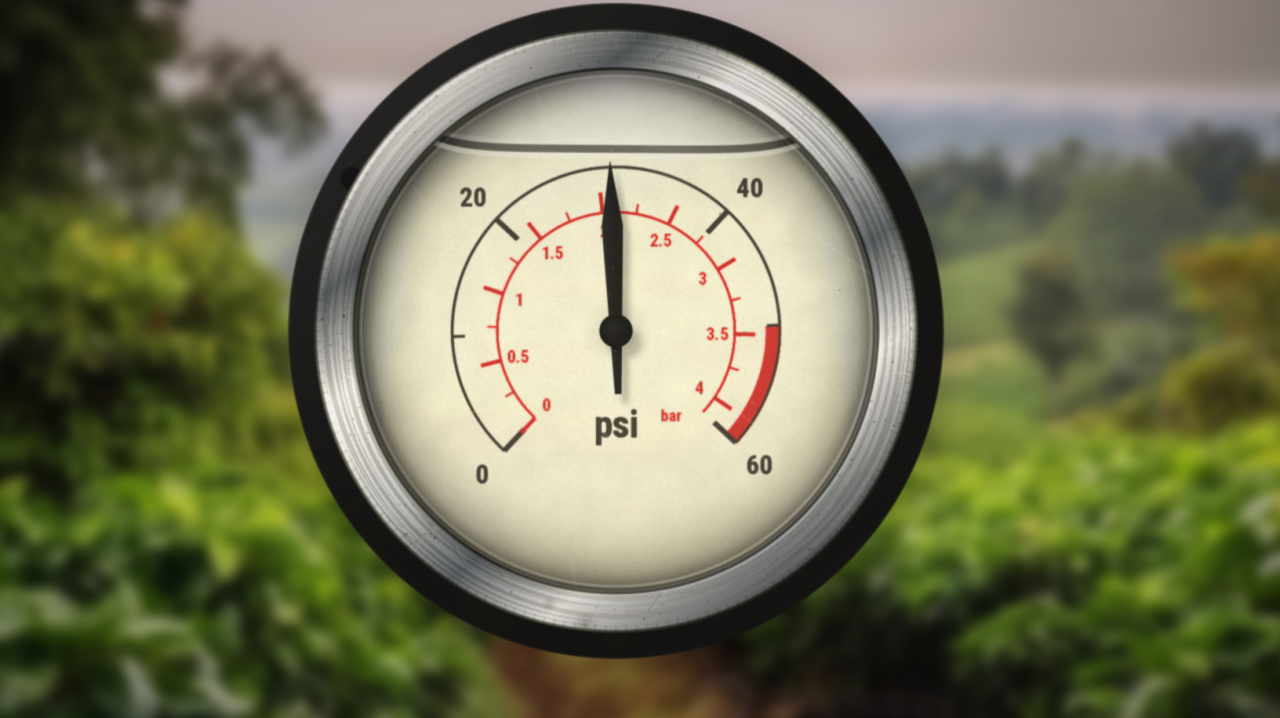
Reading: 30 psi
